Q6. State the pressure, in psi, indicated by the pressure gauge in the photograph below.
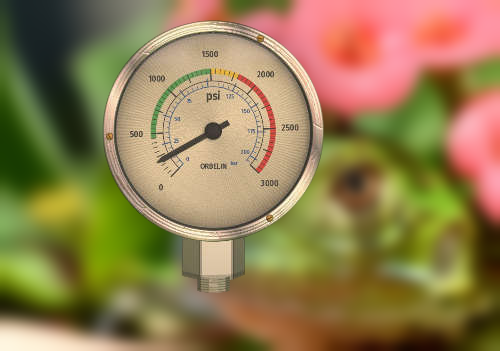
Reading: 200 psi
